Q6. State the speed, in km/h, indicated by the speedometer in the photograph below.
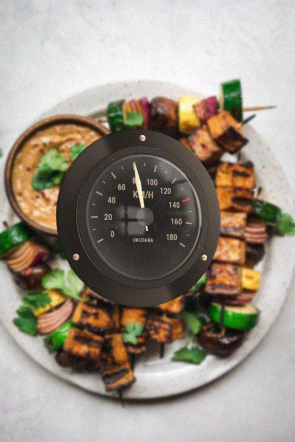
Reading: 80 km/h
